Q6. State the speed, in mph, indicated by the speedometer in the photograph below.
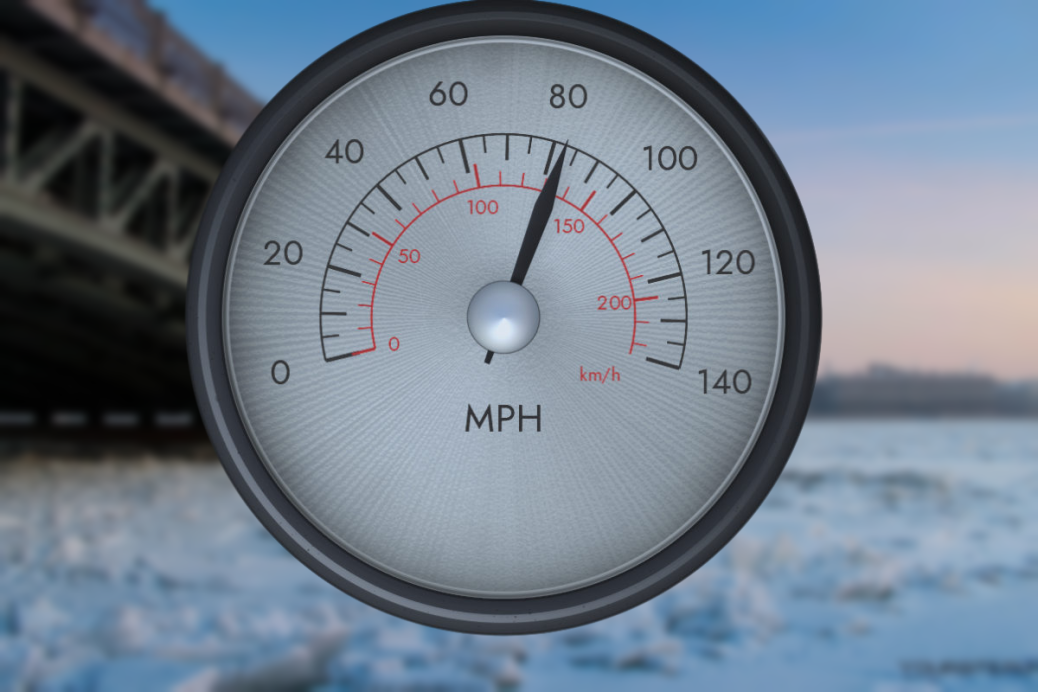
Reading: 82.5 mph
